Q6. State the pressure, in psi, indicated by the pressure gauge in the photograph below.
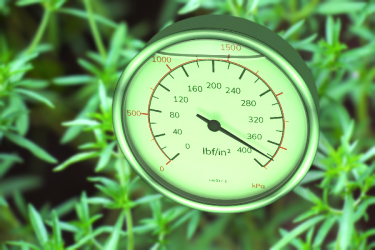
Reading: 380 psi
